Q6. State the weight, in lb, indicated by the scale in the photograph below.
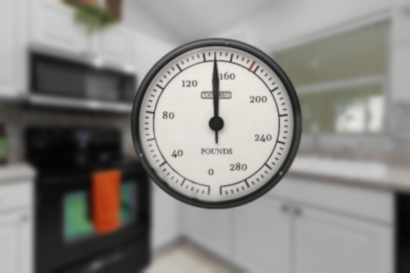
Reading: 148 lb
